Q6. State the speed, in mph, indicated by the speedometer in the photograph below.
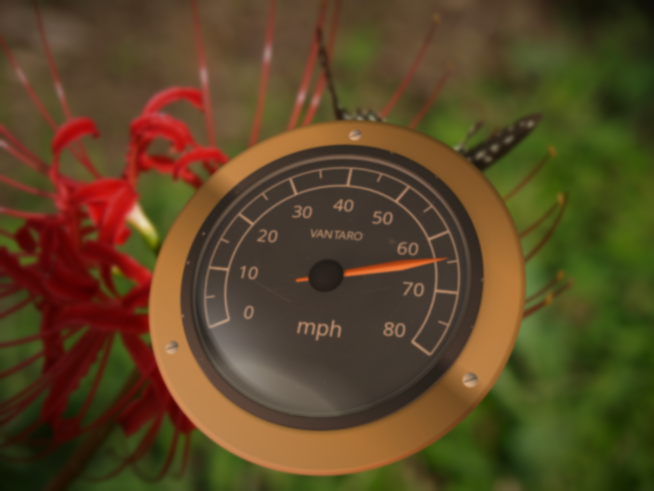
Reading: 65 mph
